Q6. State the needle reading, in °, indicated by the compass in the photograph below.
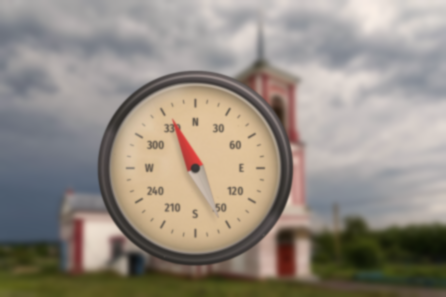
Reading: 335 °
